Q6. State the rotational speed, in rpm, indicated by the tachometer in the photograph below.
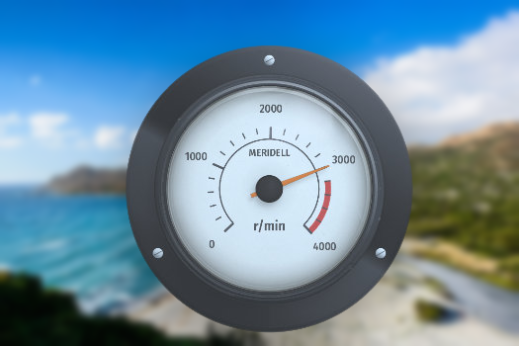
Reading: 3000 rpm
